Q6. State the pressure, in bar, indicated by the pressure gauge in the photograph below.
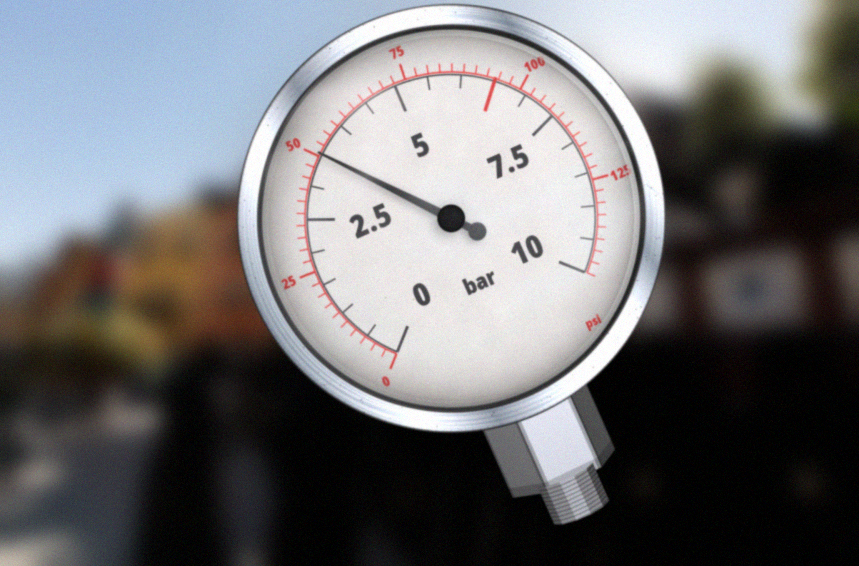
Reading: 3.5 bar
